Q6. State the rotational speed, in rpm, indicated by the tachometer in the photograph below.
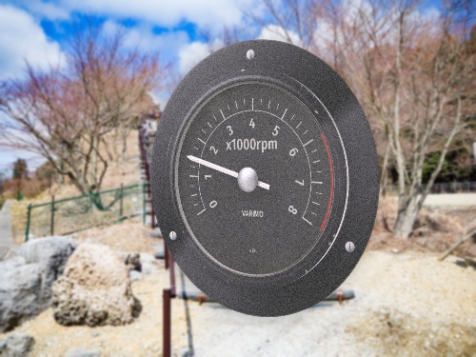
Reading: 1500 rpm
